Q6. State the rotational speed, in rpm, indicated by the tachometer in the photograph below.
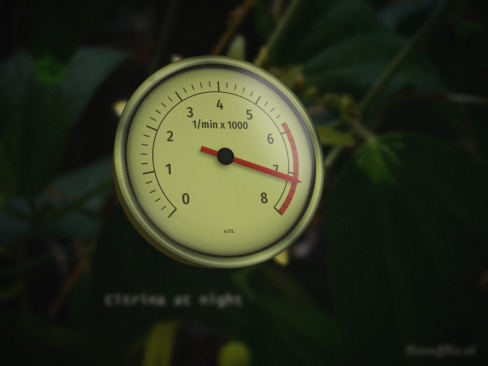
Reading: 7200 rpm
